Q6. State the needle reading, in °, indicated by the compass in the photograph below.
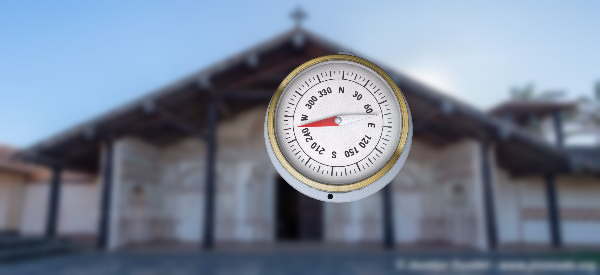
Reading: 255 °
